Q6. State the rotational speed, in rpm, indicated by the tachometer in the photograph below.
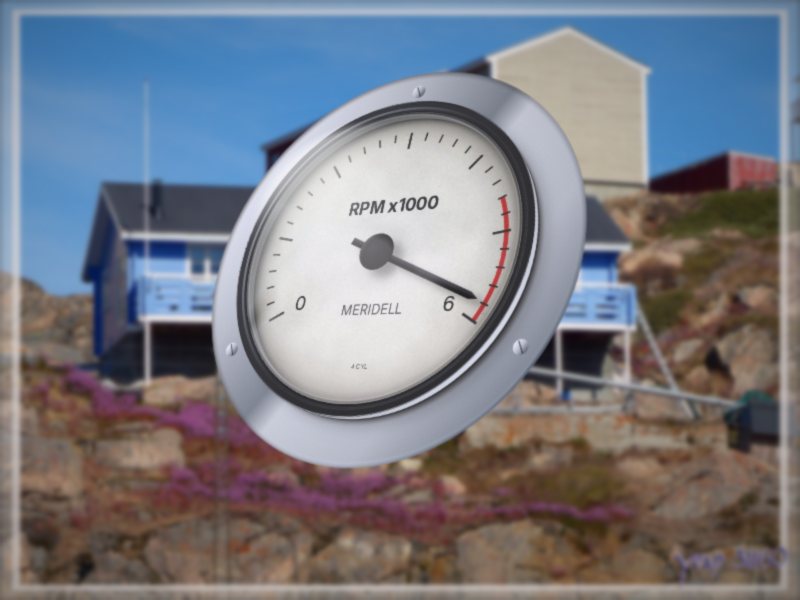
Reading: 5800 rpm
